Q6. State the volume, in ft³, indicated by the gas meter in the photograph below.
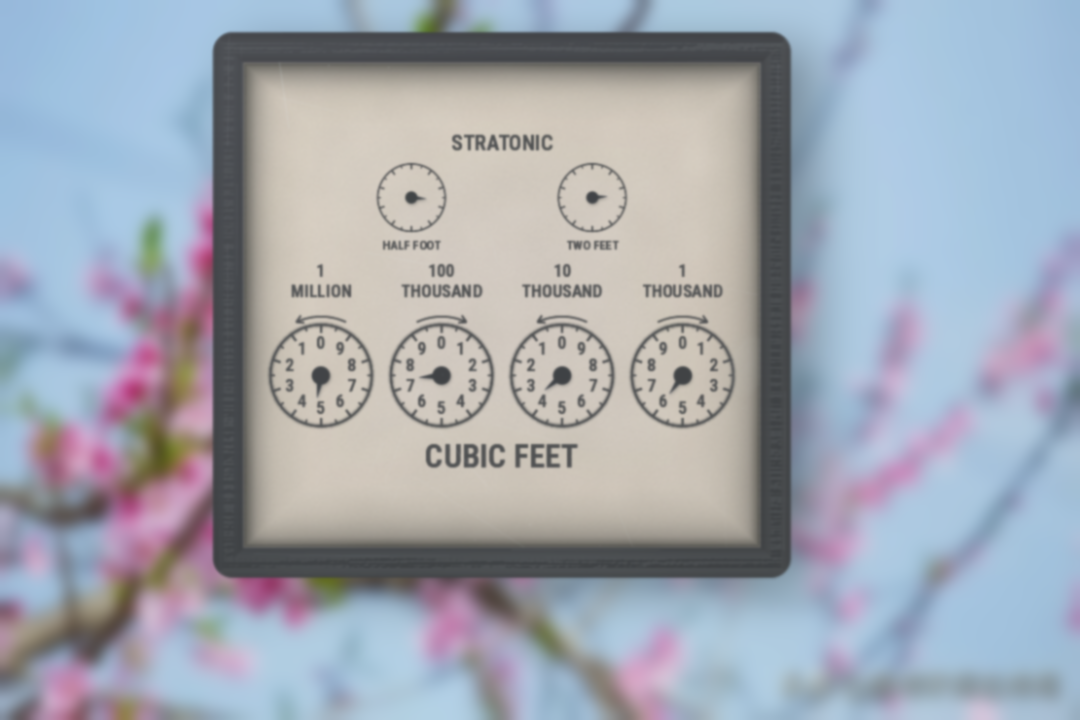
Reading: 473600 ft³
